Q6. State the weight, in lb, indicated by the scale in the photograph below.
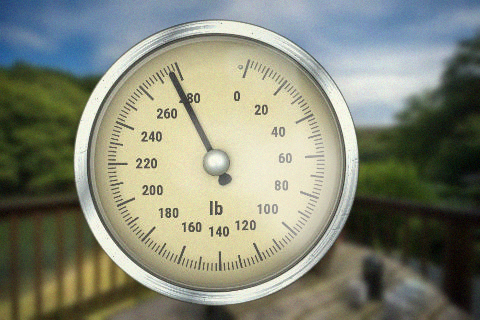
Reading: 276 lb
